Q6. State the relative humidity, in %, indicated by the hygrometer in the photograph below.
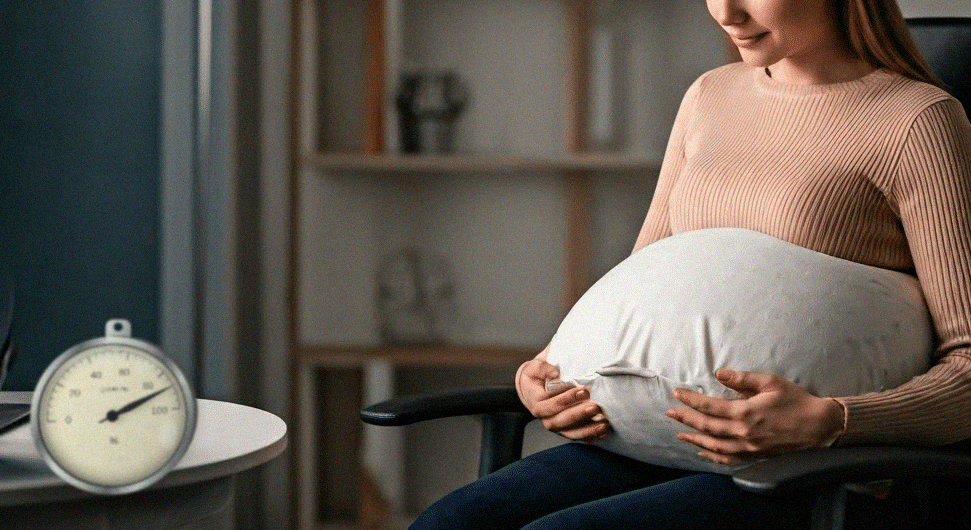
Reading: 88 %
